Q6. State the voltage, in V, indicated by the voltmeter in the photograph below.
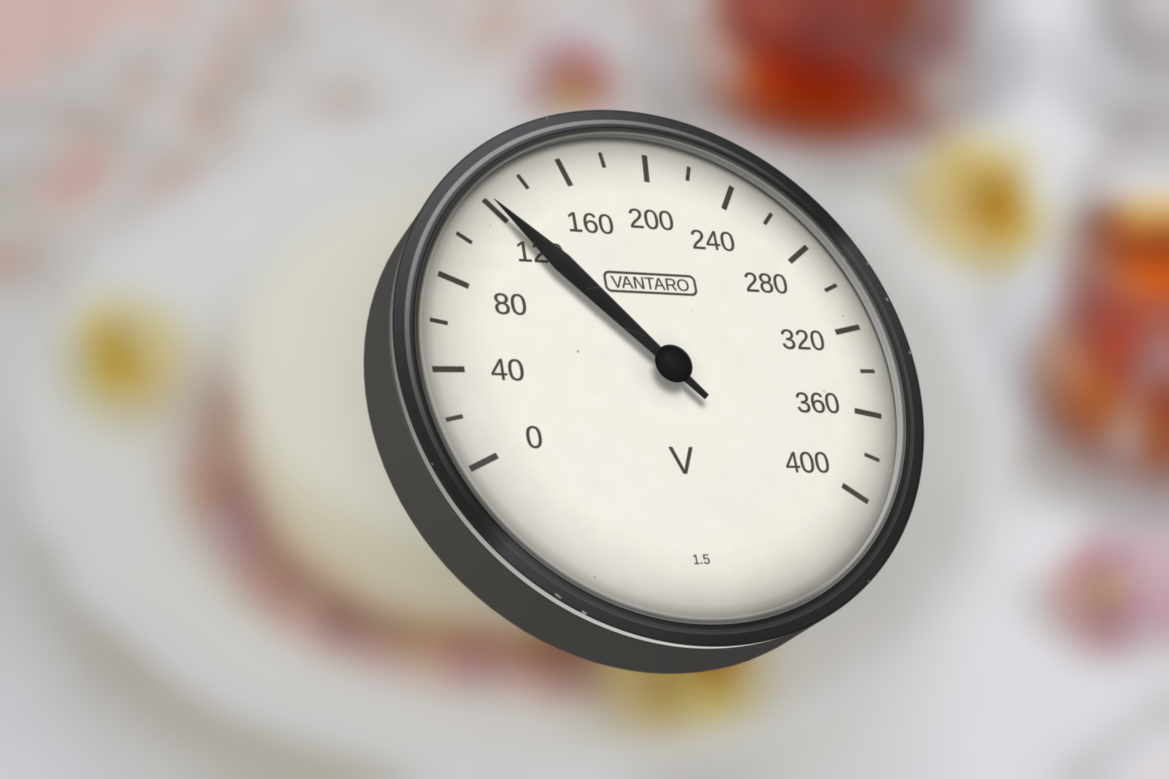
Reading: 120 V
